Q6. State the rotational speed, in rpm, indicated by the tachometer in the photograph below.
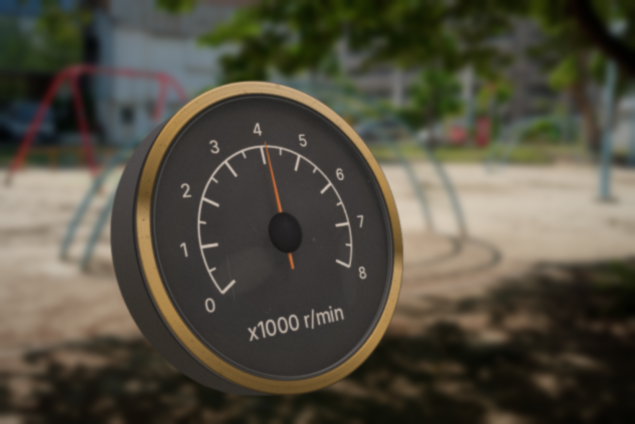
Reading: 4000 rpm
